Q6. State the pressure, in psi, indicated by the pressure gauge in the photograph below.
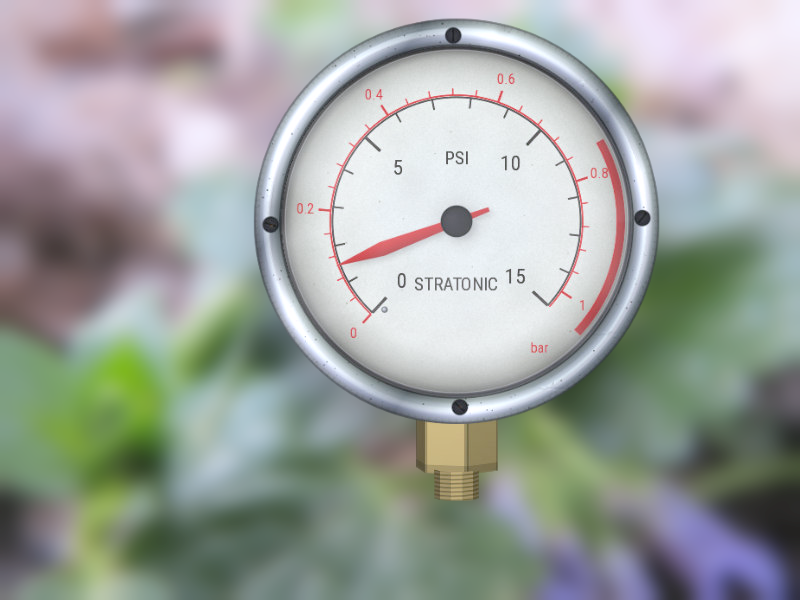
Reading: 1.5 psi
